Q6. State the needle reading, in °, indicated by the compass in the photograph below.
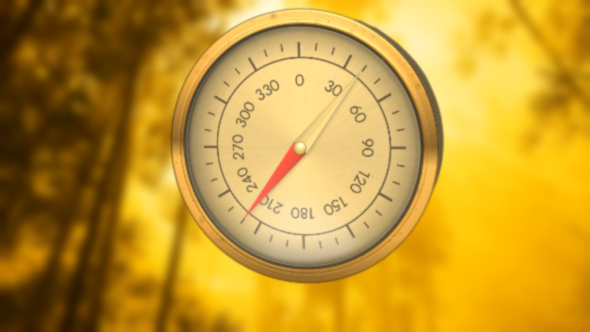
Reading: 220 °
